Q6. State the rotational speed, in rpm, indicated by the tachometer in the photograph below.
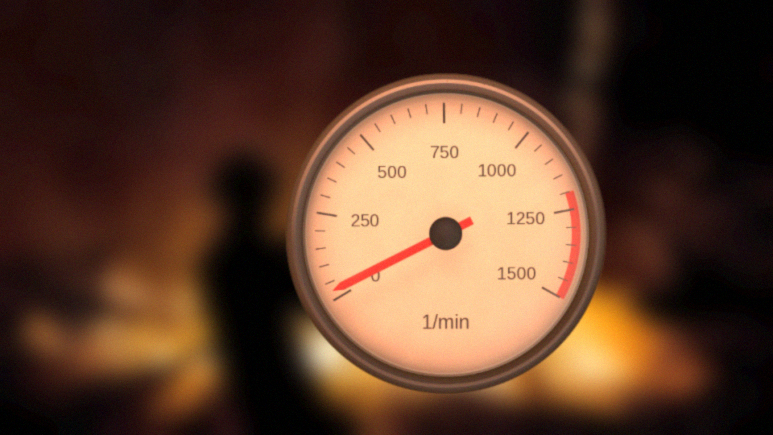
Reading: 25 rpm
